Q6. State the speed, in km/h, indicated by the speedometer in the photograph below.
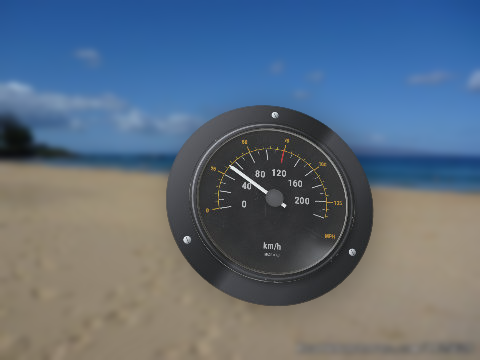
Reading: 50 km/h
